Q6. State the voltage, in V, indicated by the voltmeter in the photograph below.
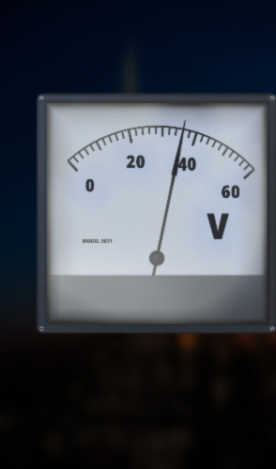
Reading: 36 V
